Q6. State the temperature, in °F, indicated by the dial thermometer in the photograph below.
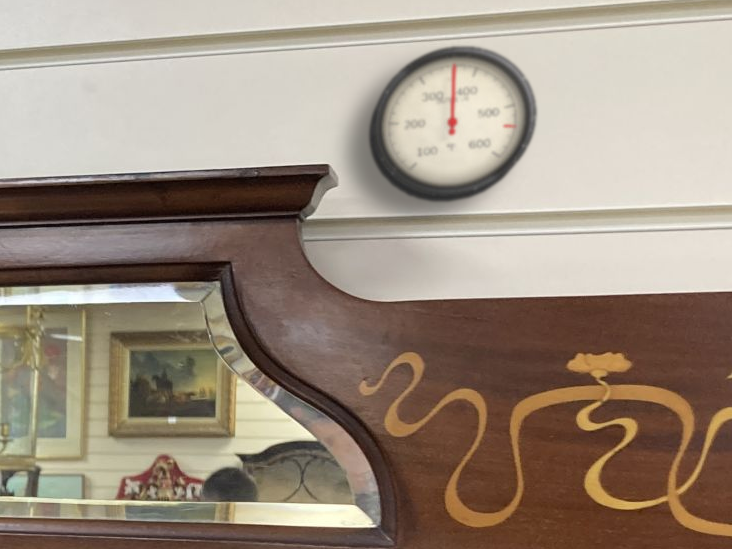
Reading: 360 °F
